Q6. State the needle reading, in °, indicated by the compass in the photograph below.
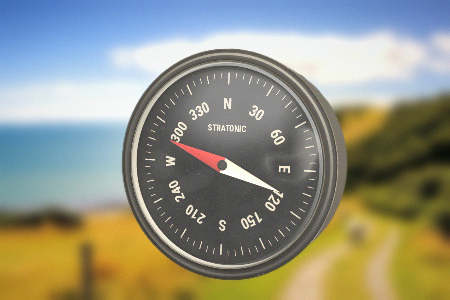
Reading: 290 °
